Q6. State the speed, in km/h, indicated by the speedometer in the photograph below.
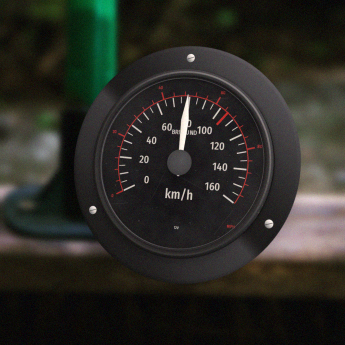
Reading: 80 km/h
